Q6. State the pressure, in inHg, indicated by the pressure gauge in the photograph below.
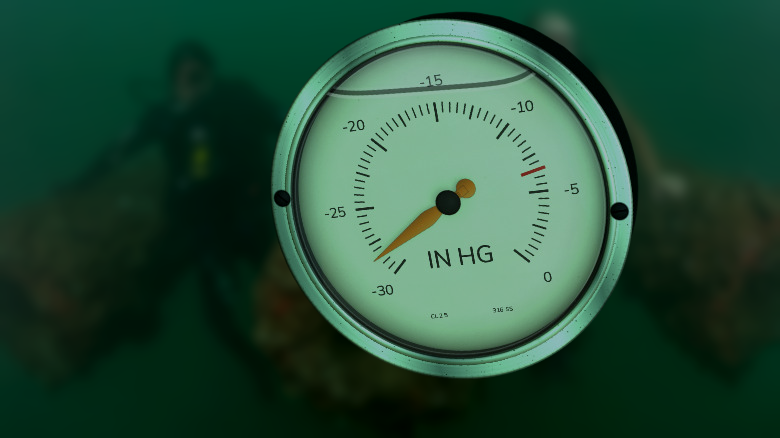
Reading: -28.5 inHg
